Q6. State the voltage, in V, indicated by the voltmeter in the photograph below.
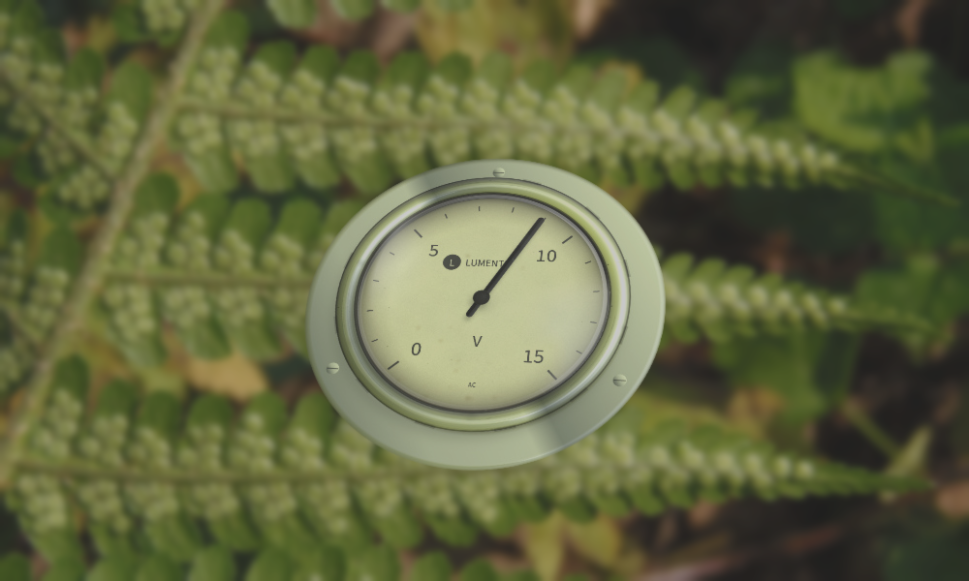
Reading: 9 V
